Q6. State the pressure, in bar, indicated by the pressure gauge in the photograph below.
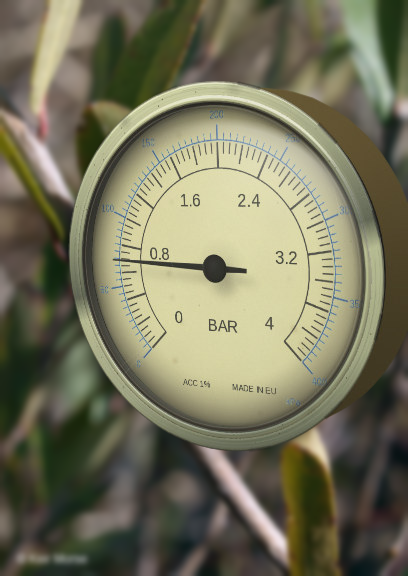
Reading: 0.7 bar
